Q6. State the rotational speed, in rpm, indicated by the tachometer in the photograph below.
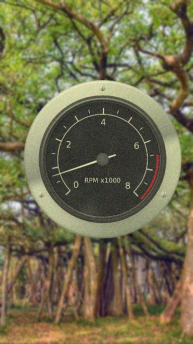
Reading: 750 rpm
